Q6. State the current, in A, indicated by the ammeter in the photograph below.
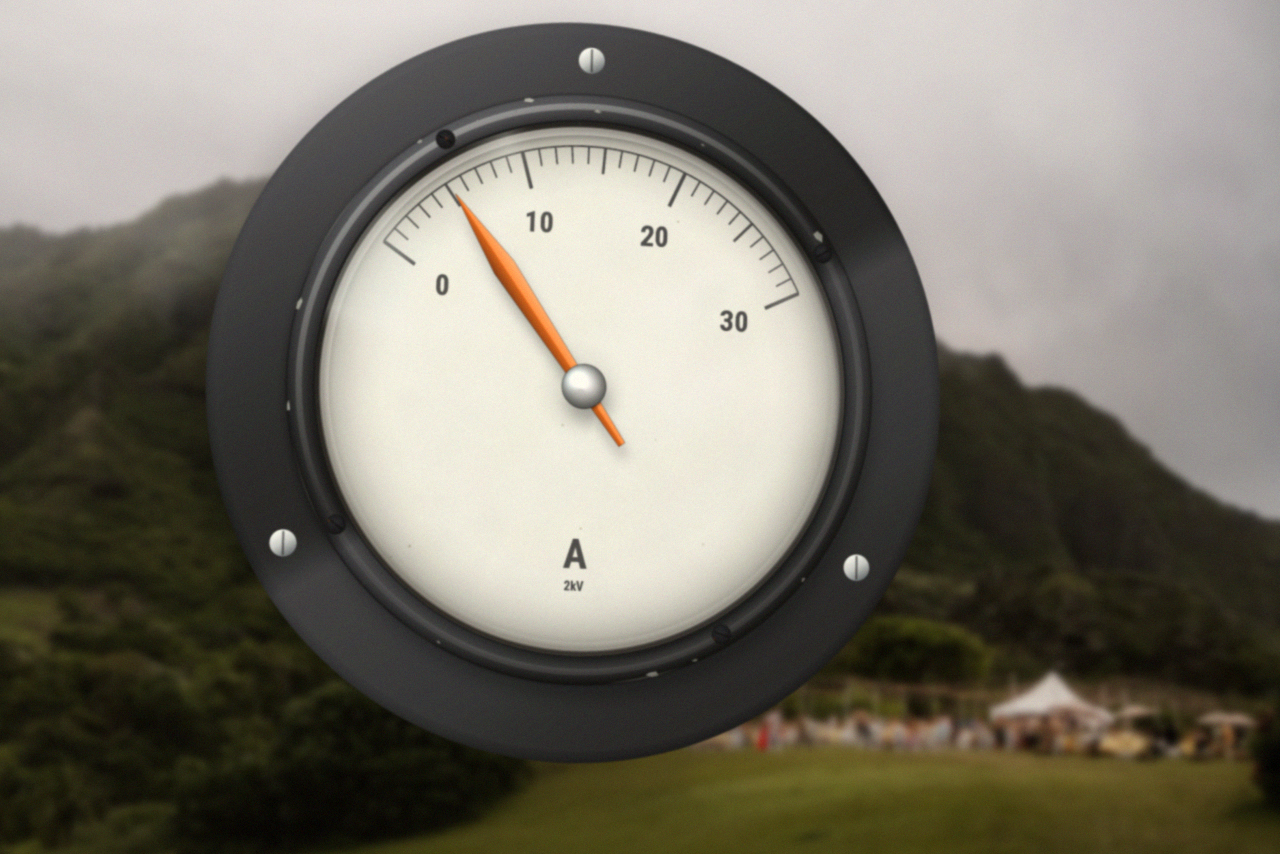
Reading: 5 A
